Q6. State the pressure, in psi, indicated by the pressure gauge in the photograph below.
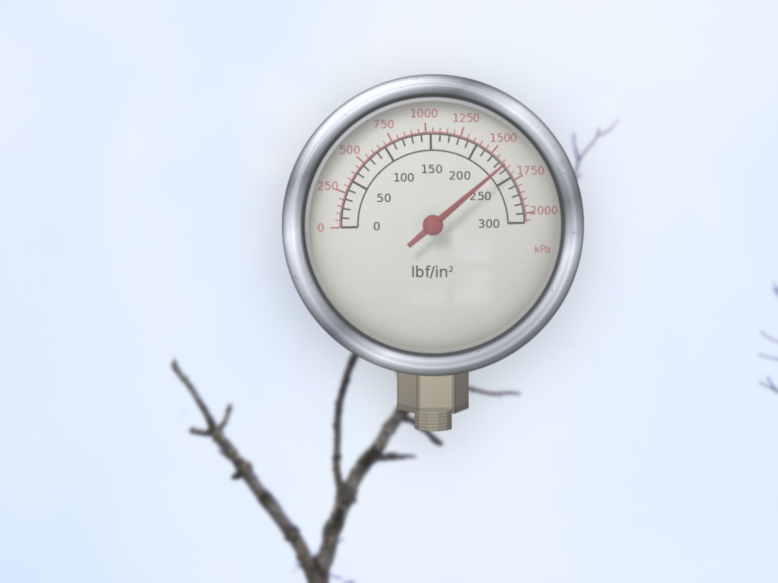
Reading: 235 psi
